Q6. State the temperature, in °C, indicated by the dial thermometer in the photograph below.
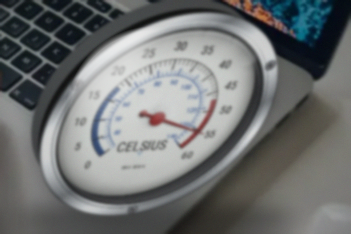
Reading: 55 °C
